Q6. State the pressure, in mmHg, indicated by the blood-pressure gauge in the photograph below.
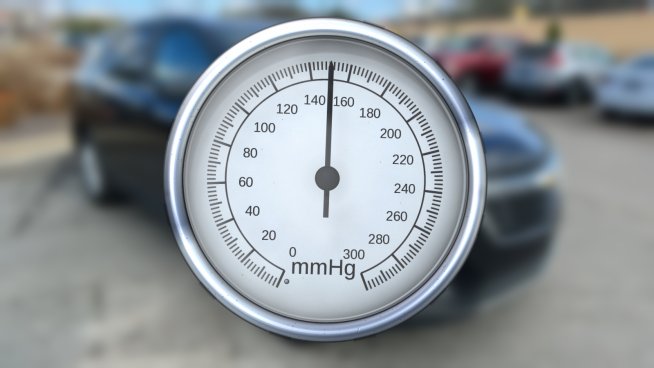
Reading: 150 mmHg
